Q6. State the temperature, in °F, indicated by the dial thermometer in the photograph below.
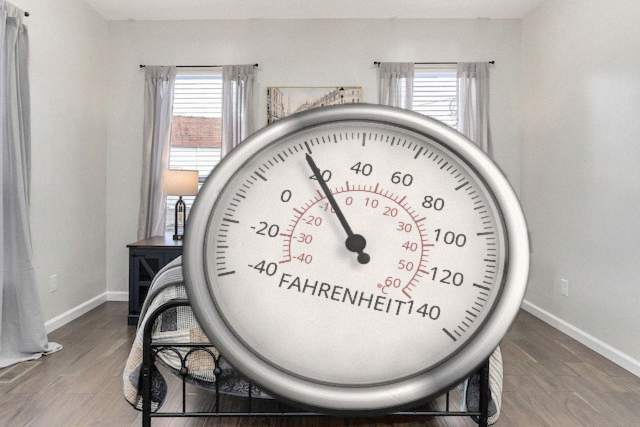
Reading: 18 °F
